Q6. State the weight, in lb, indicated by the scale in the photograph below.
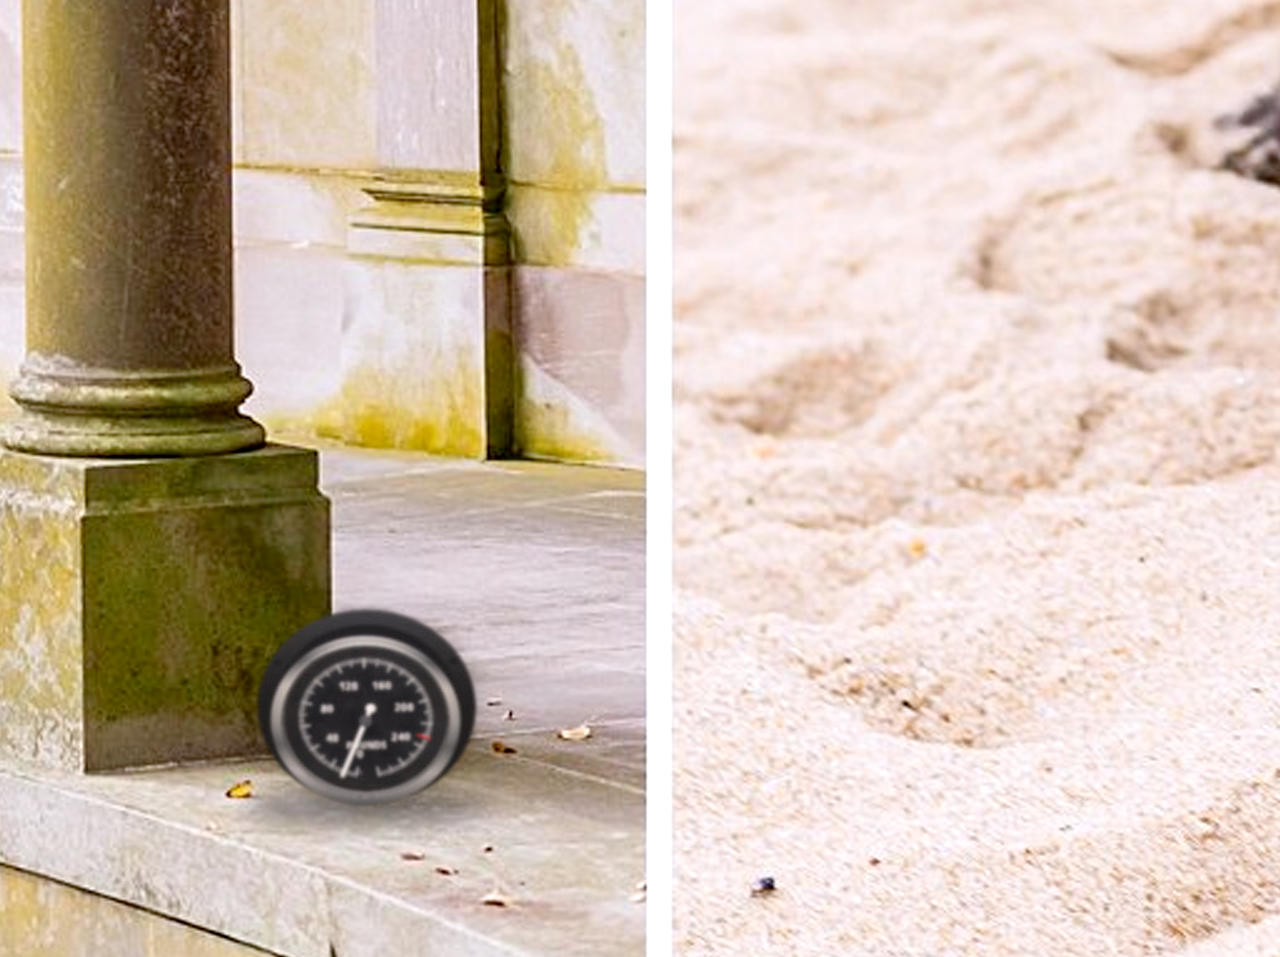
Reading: 10 lb
